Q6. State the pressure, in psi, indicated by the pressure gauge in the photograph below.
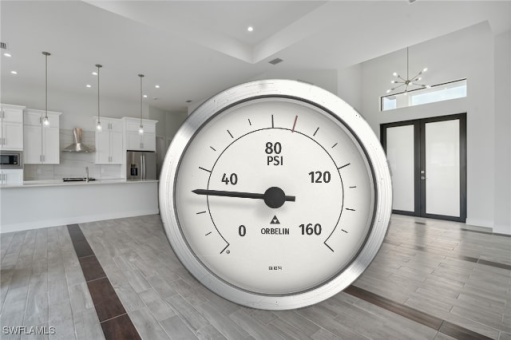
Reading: 30 psi
